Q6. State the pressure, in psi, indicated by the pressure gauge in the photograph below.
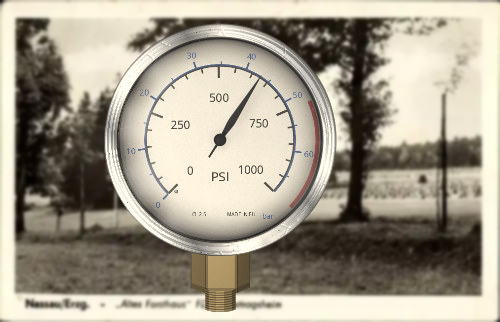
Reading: 625 psi
